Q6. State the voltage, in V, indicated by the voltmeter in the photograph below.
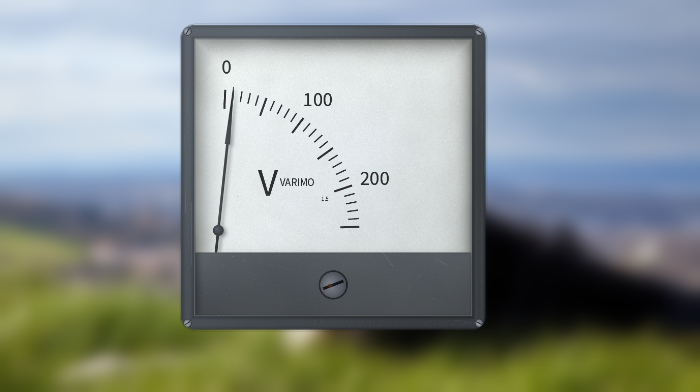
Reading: 10 V
